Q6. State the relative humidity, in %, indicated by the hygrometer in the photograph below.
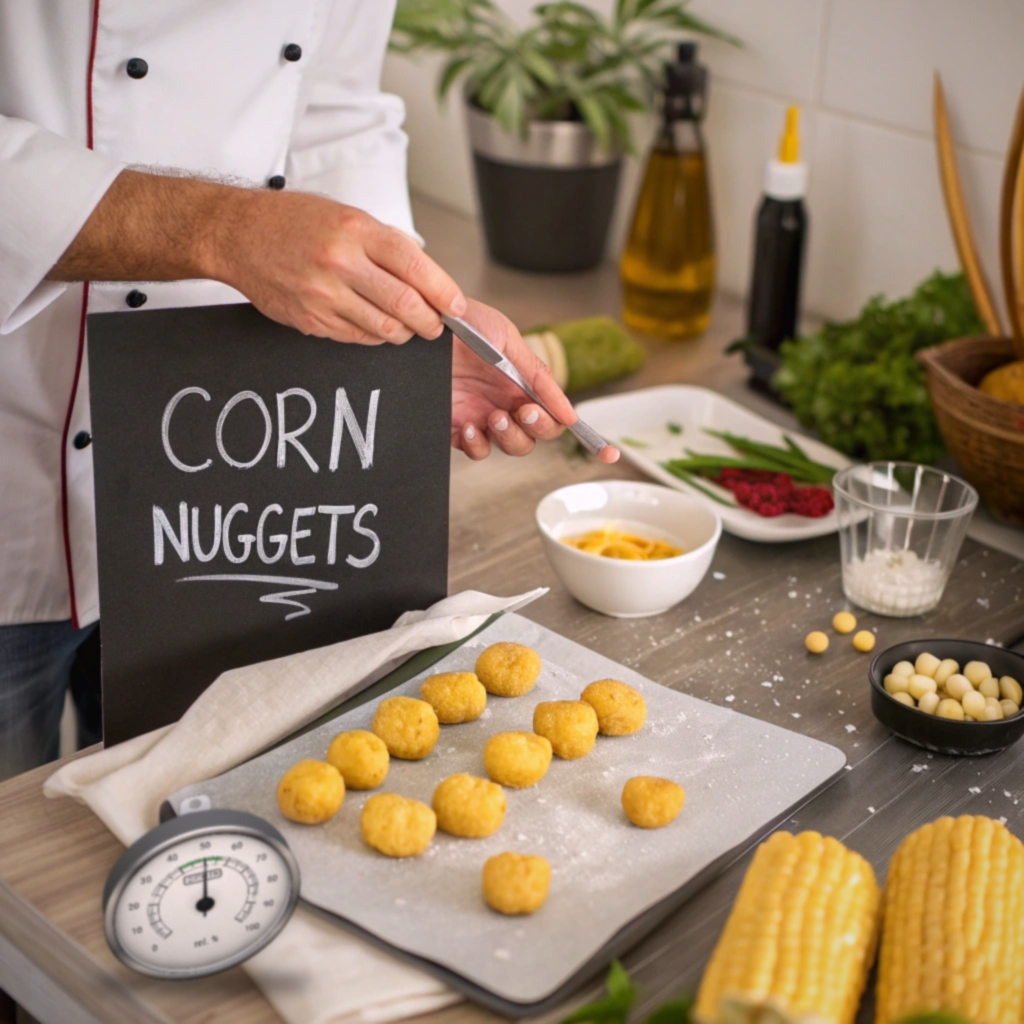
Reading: 50 %
